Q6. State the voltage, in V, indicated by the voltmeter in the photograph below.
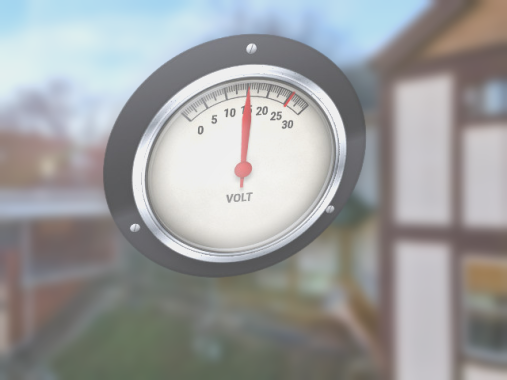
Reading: 15 V
